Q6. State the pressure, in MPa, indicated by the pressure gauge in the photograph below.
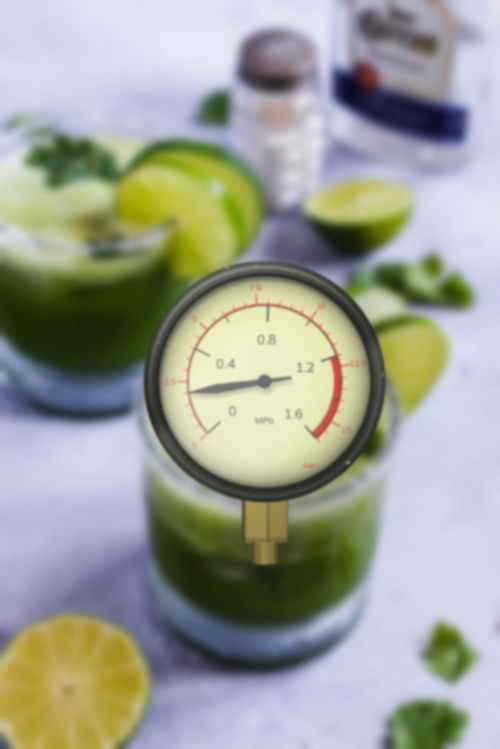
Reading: 0.2 MPa
